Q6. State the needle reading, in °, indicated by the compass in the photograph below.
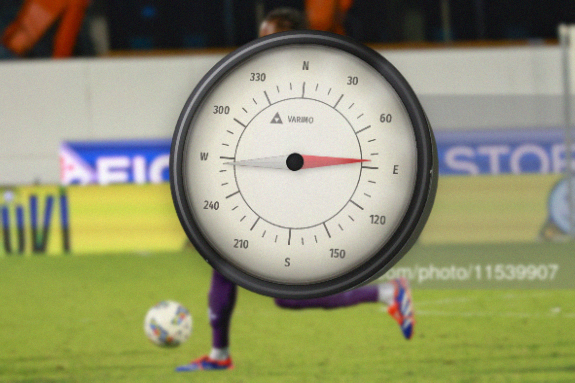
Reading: 85 °
